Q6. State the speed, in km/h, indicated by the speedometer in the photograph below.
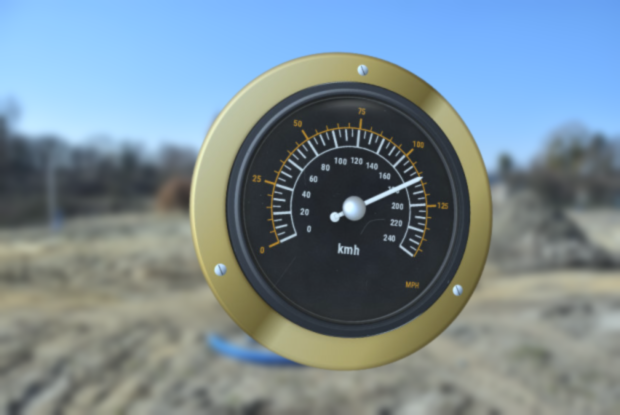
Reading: 180 km/h
